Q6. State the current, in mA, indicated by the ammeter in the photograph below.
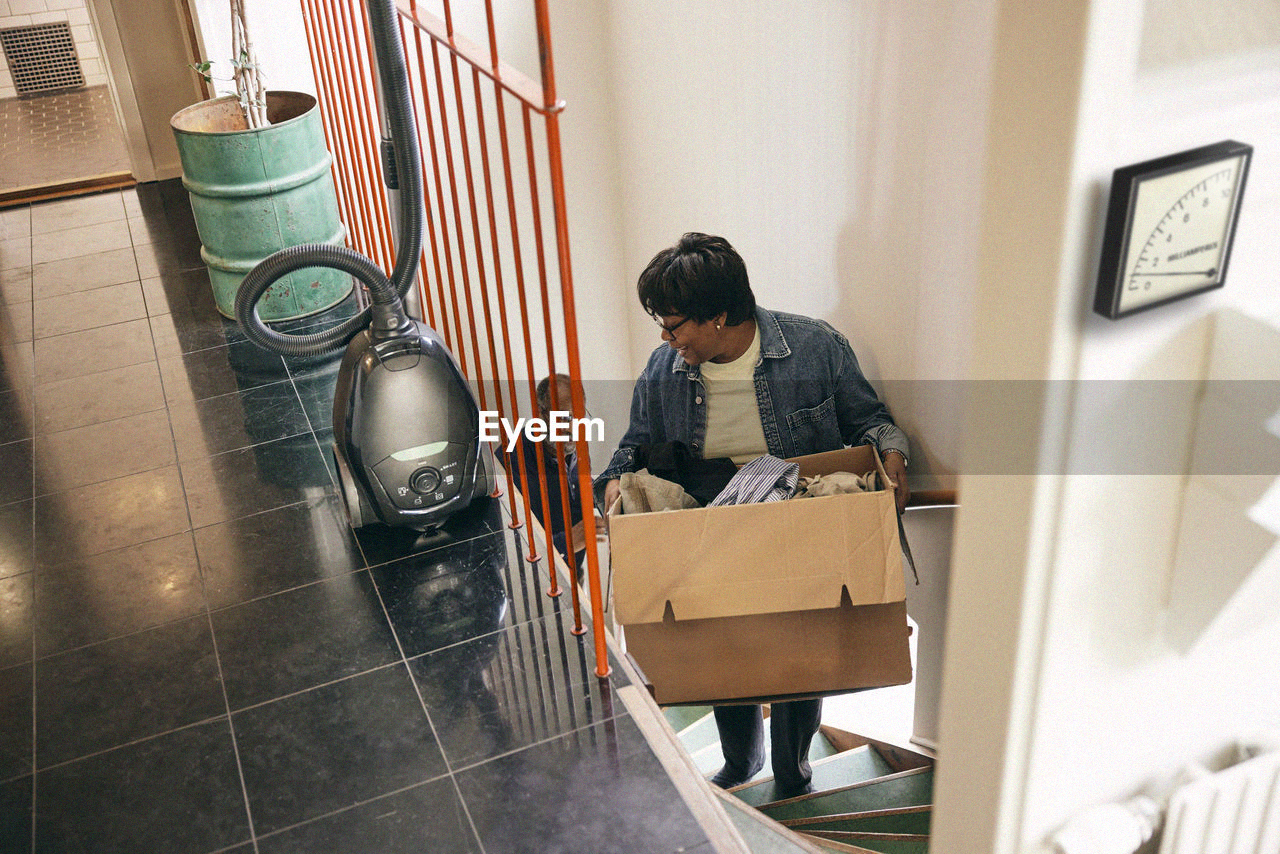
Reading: 1 mA
